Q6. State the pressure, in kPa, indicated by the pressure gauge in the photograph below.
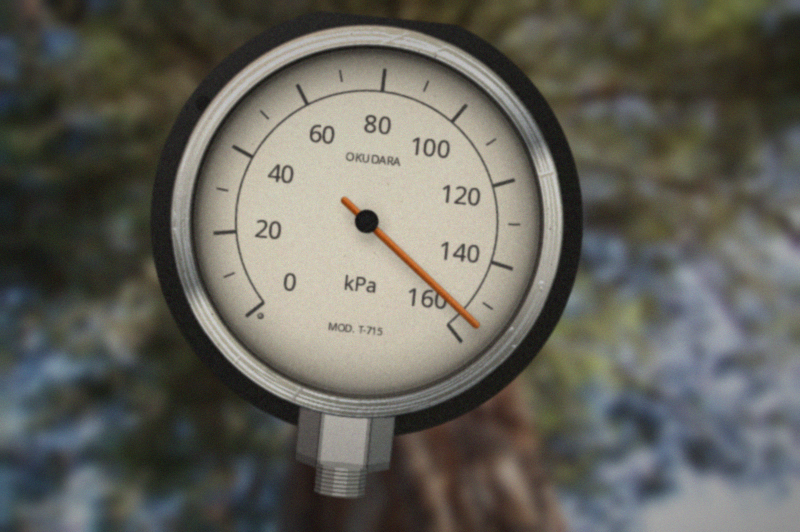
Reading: 155 kPa
